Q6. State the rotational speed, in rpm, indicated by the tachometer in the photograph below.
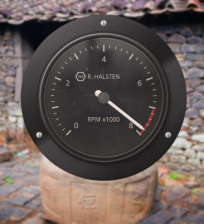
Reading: 7800 rpm
